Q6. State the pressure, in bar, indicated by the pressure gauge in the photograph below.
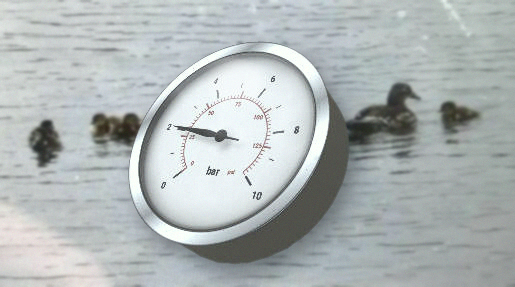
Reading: 2 bar
